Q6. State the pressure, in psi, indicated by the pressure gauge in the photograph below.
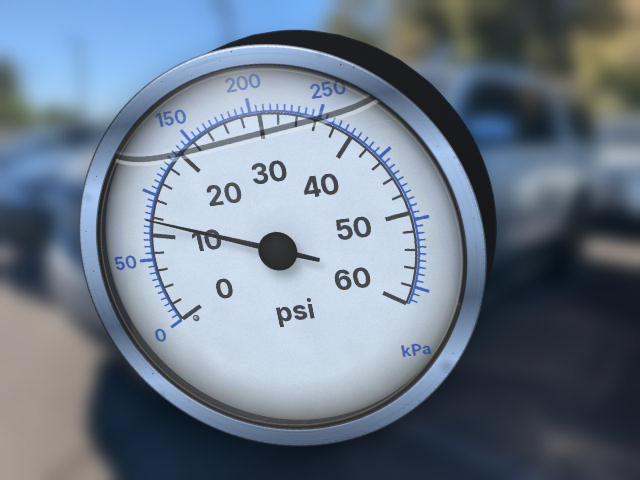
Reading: 12 psi
